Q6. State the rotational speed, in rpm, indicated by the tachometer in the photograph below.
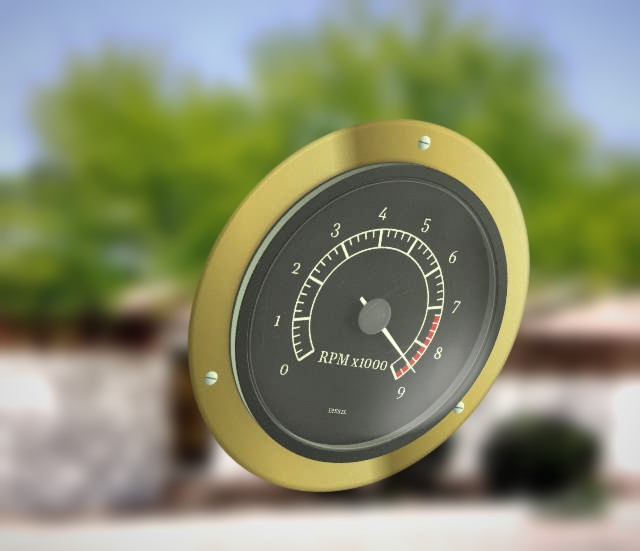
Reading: 8600 rpm
